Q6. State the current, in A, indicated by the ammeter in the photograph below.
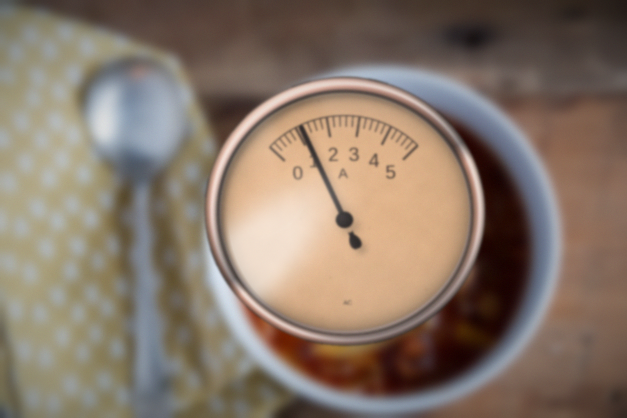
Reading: 1.2 A
